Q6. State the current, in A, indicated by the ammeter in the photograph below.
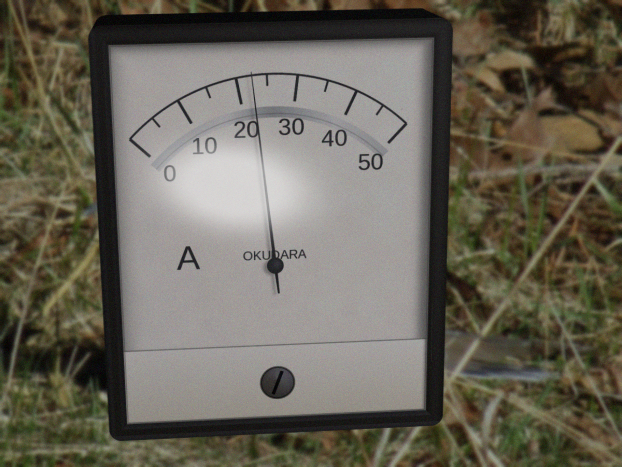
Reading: 22.5 A
